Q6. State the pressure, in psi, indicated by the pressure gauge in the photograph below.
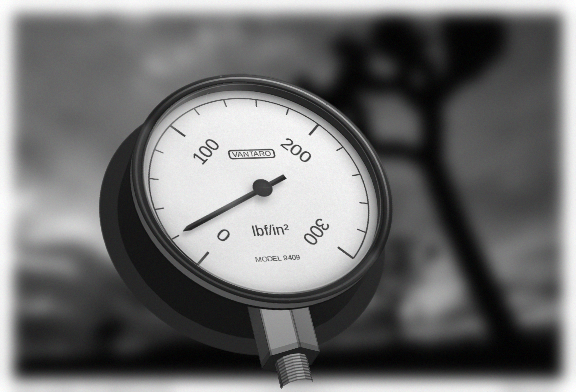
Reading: 20 psi
